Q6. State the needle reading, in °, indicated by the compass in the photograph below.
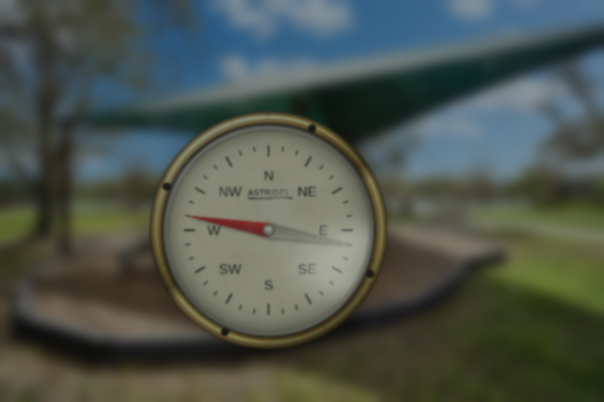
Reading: 280 °
